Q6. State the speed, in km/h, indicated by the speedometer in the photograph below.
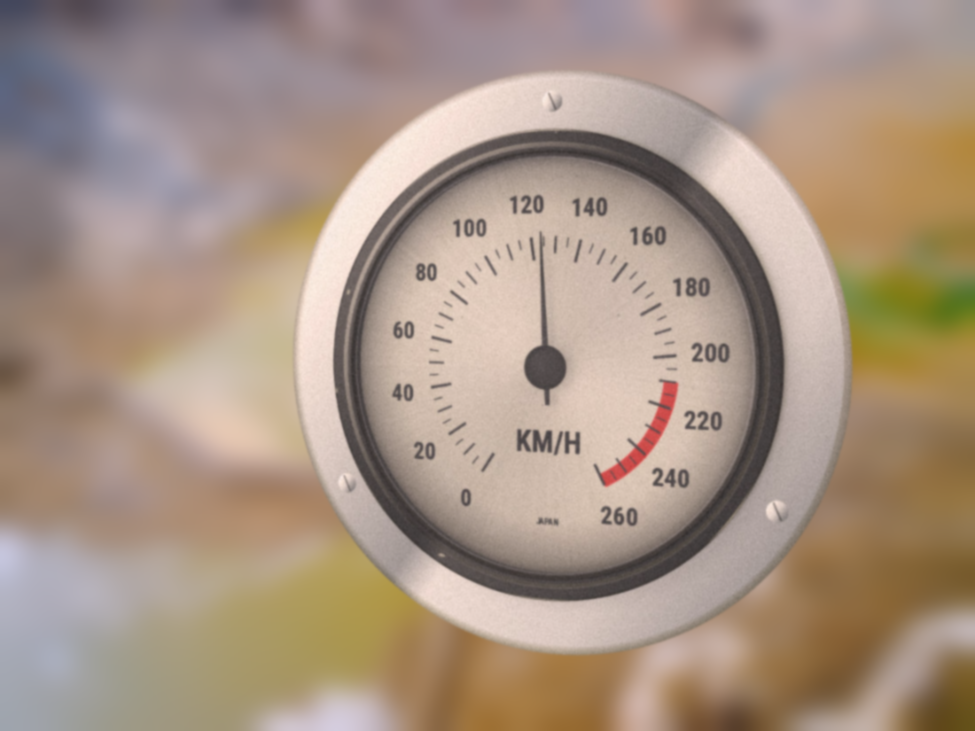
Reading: 125 km/h
